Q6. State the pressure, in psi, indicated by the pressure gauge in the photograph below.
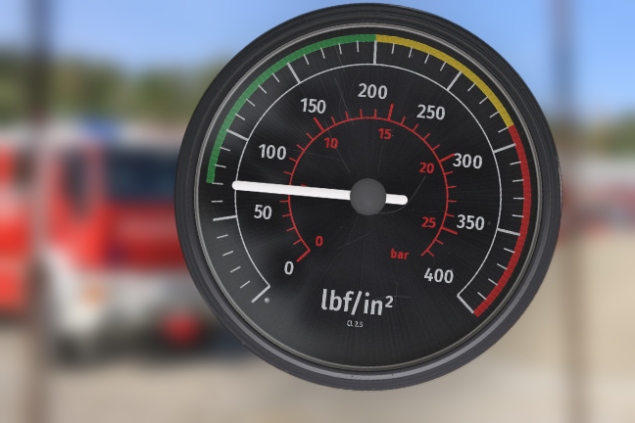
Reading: 70 psi
